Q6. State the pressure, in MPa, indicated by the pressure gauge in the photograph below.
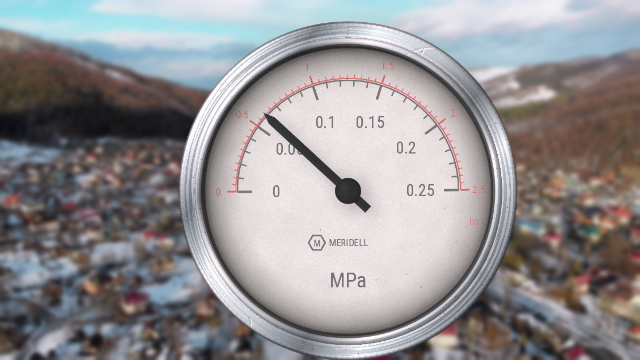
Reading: 0.06 MPa
